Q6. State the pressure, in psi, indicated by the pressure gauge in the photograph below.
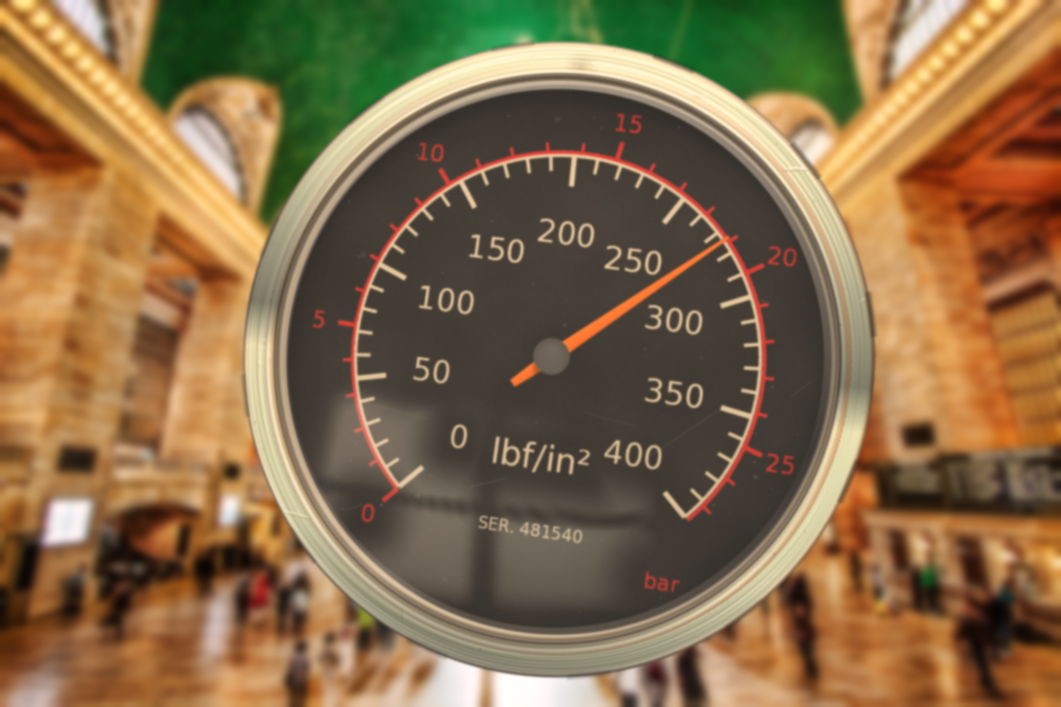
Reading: 275 psi
